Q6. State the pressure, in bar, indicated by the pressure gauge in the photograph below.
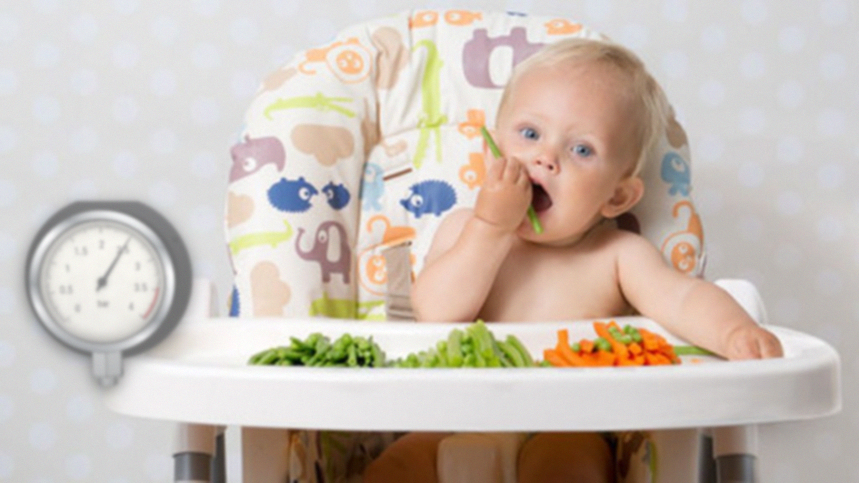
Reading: 2.5 bar
